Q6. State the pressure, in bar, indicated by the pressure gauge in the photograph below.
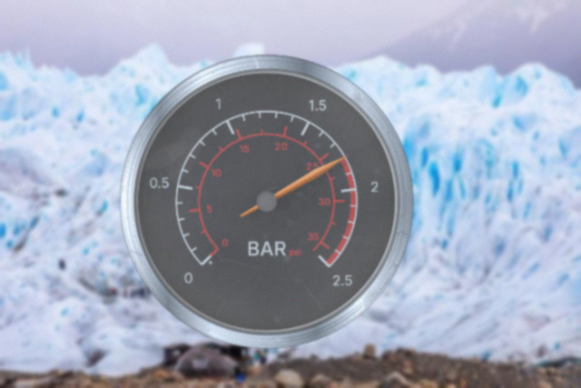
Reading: 1.8 bar
